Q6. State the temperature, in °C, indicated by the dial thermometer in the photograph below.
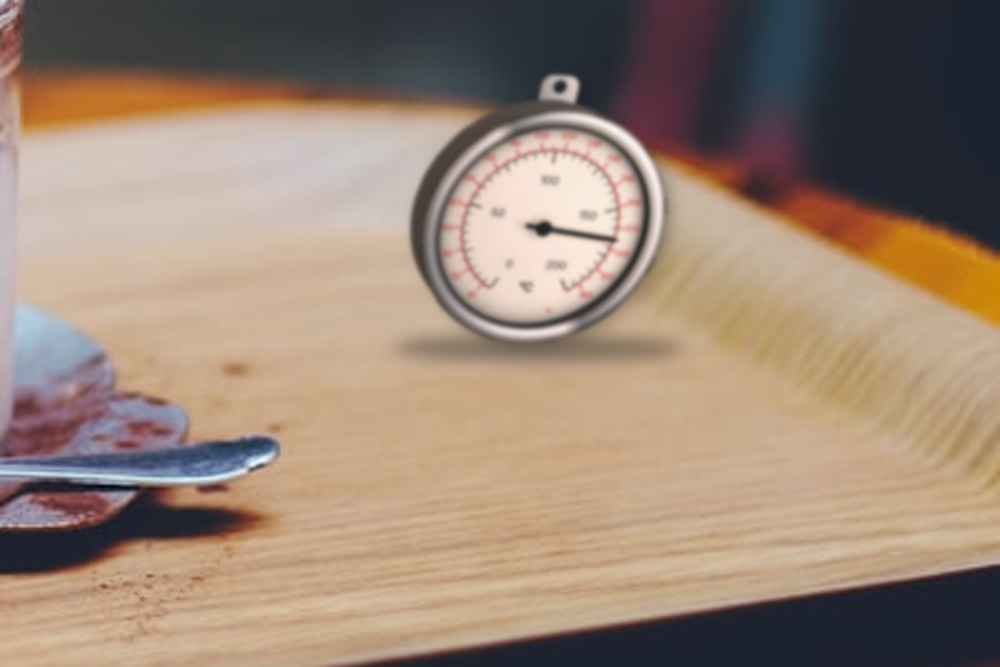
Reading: 165 °C
